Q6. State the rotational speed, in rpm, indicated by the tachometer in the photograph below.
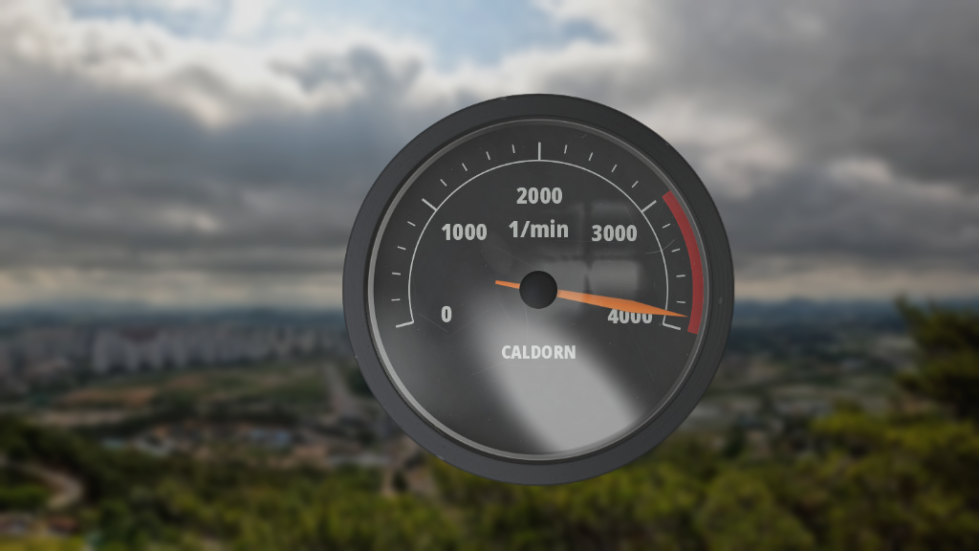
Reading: 3900 rpm
